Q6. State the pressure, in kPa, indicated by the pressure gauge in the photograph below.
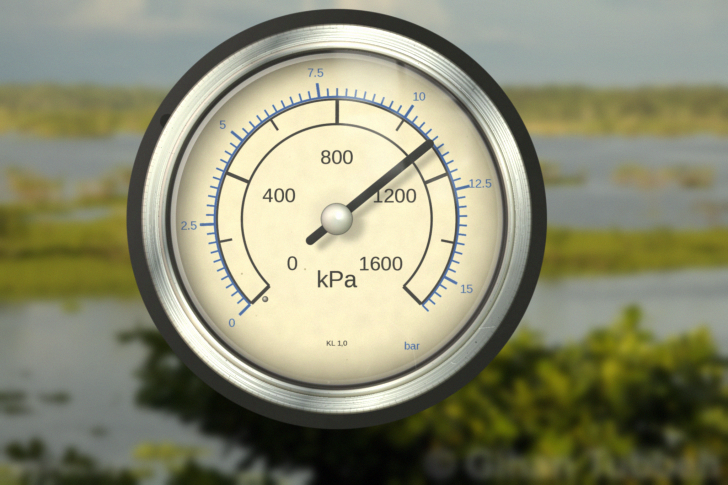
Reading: 1100 kPa
